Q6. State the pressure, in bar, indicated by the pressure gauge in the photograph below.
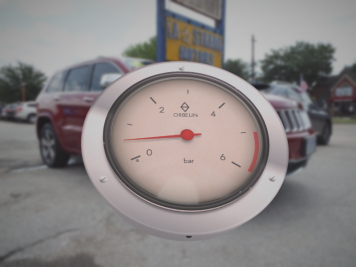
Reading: 0.5 bar
